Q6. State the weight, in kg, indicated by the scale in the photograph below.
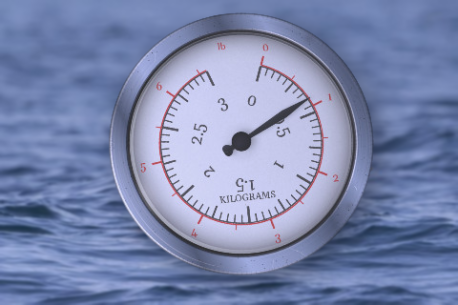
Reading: 0.4 kg
